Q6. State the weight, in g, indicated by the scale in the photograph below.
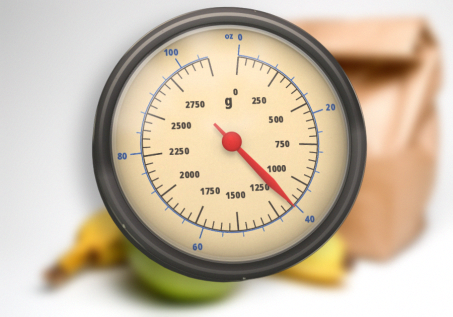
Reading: 1150 g
